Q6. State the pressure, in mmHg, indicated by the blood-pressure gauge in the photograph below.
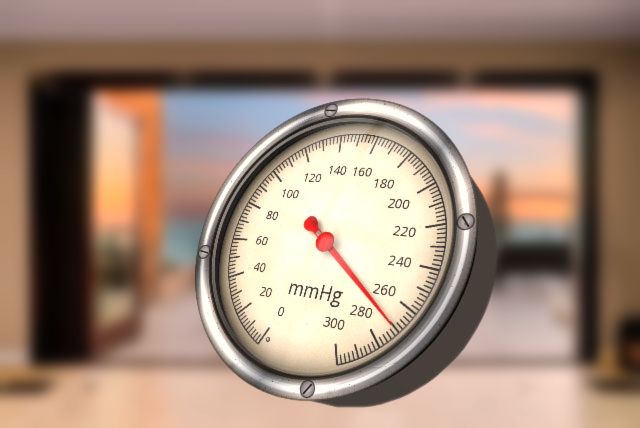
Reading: 270 mmHg
